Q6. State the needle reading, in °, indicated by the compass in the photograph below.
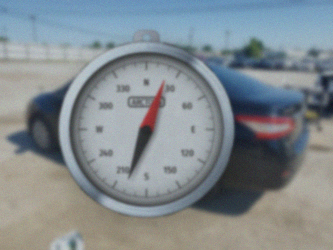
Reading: 20 °
